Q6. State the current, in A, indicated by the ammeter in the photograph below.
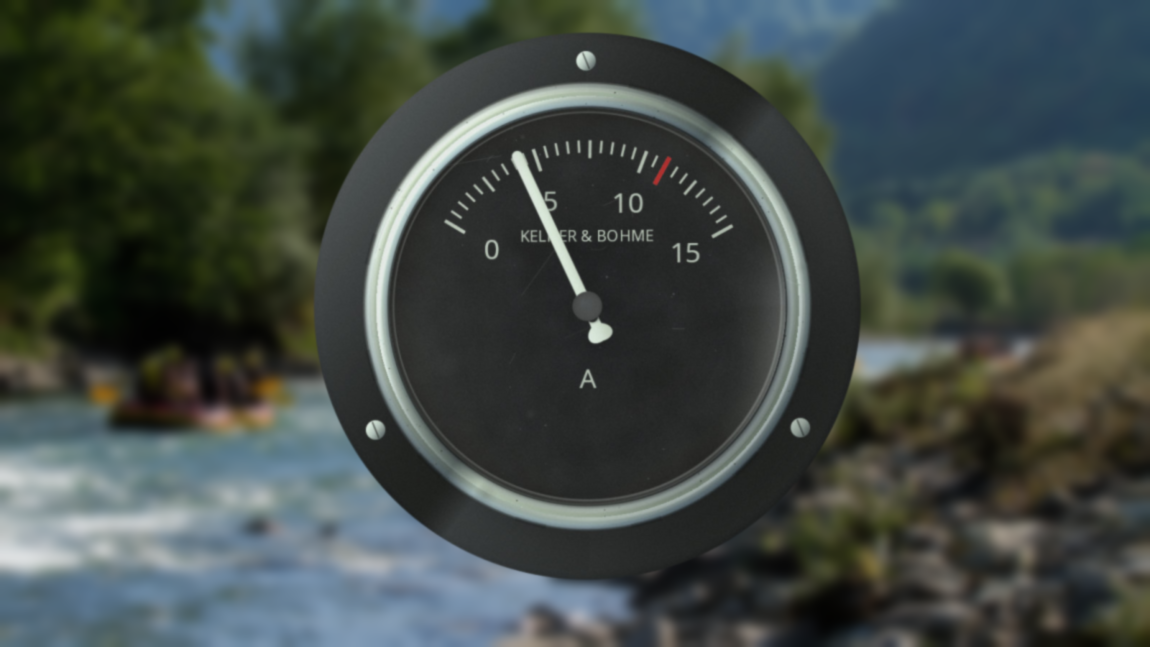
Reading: 4.25 A
